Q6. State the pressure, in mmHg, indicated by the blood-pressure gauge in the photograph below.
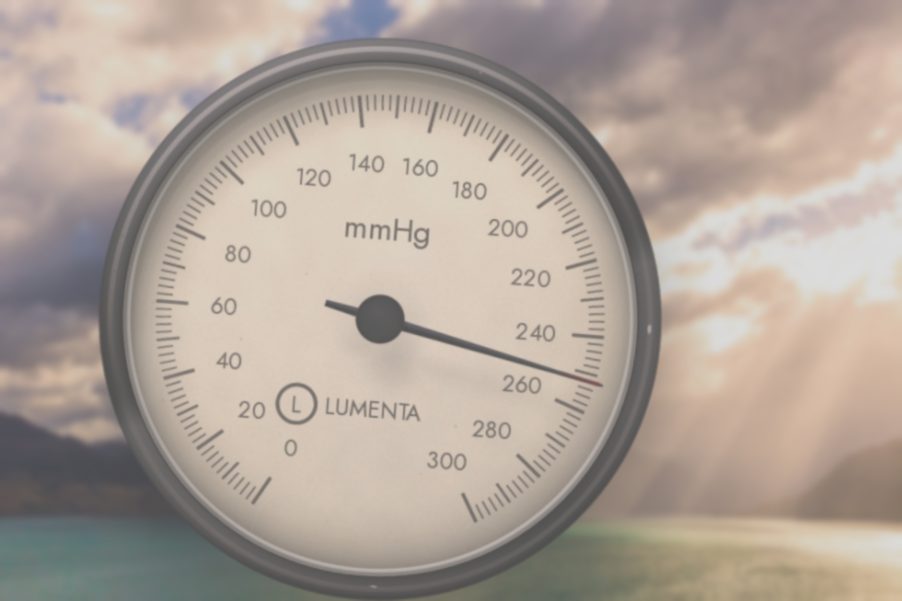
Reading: 252 mmHg
